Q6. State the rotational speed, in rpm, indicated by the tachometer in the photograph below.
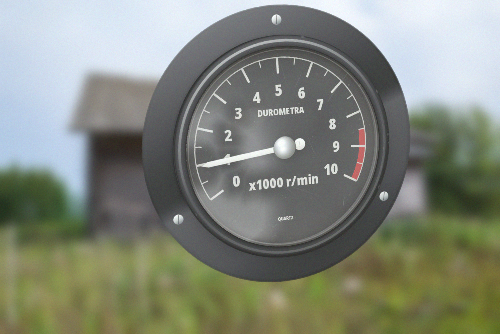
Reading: 1000 rpm
